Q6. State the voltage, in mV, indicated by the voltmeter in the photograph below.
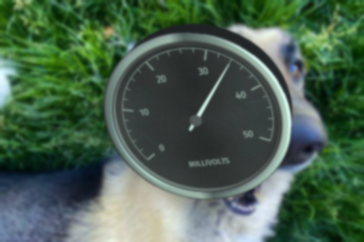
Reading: 34 mV
